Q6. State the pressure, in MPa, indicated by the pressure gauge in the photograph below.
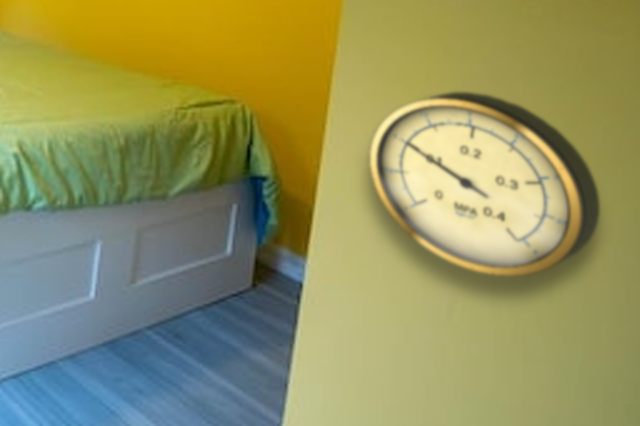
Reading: 0.1 MPa
